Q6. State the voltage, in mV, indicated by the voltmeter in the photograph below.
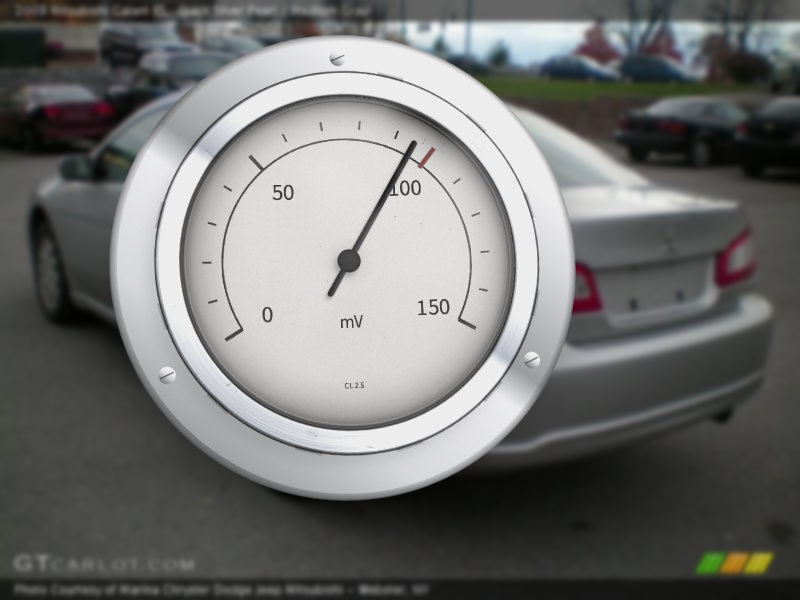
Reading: 95 mV
